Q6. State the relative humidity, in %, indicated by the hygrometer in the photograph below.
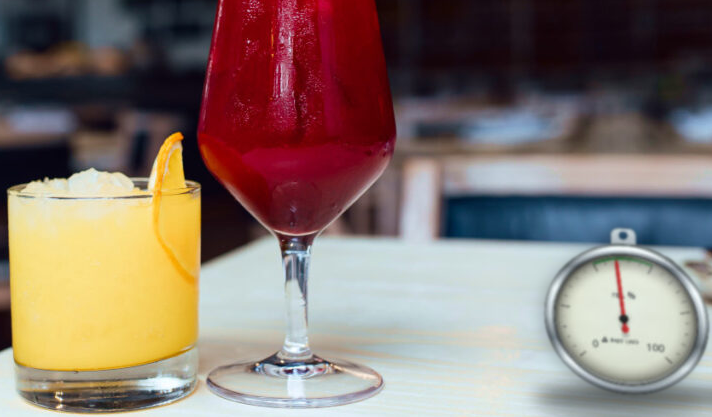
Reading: 48 %
